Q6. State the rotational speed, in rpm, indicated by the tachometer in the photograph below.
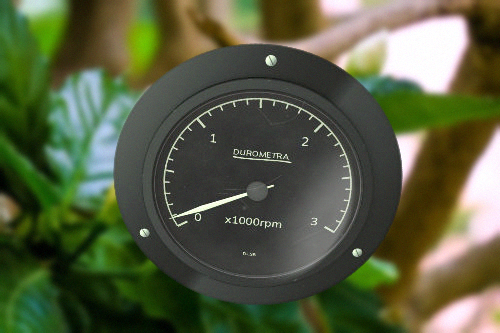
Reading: 100 rpm
